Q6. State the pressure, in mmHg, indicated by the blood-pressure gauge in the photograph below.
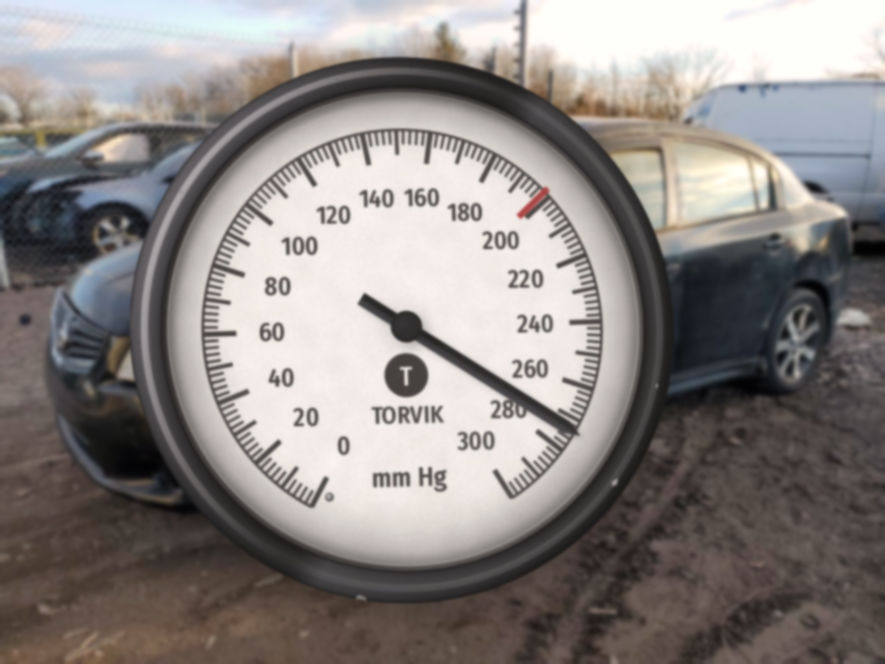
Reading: 274 mmHg
